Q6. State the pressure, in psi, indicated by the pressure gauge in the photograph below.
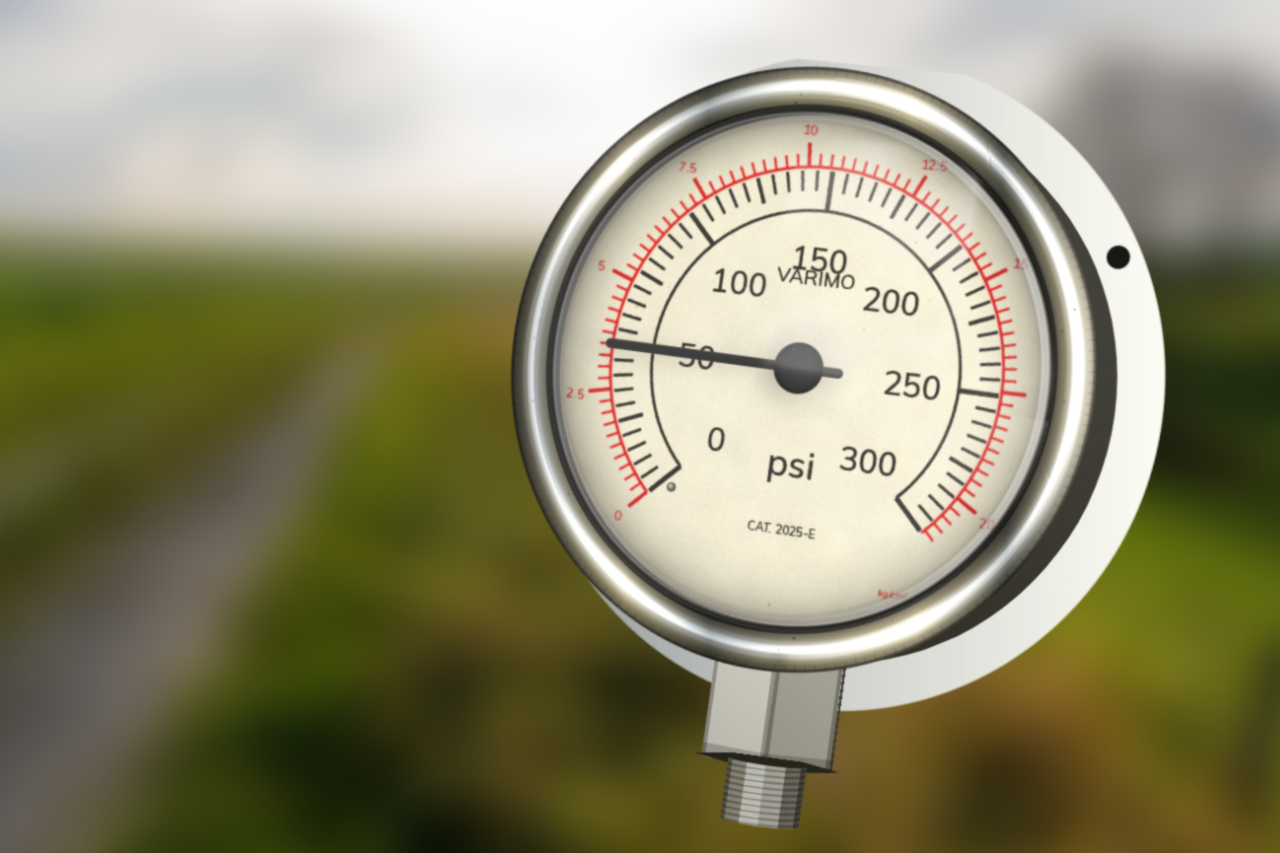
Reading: 50 psi
